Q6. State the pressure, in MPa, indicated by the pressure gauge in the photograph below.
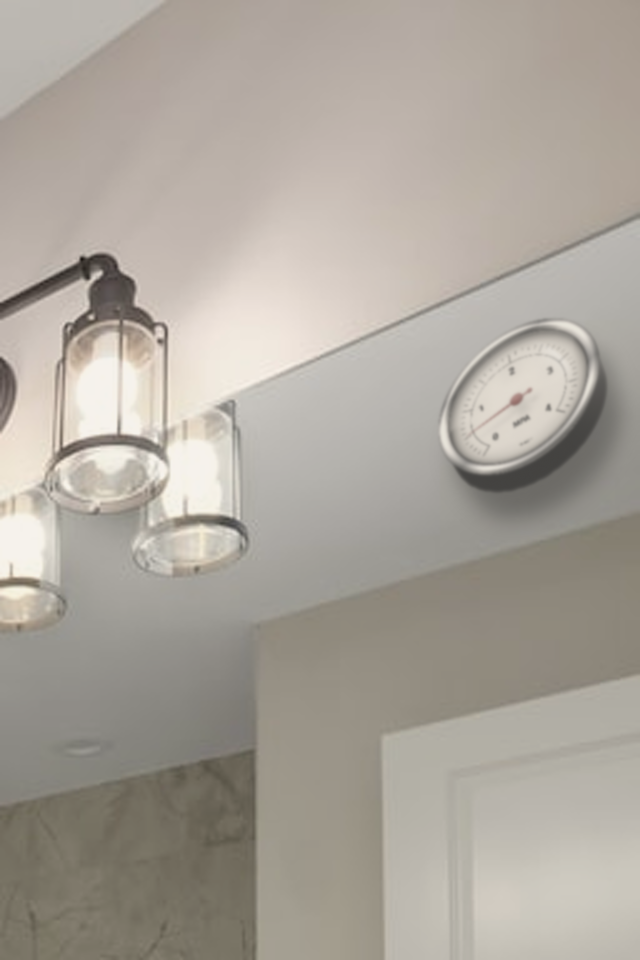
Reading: 0.5 MPa
